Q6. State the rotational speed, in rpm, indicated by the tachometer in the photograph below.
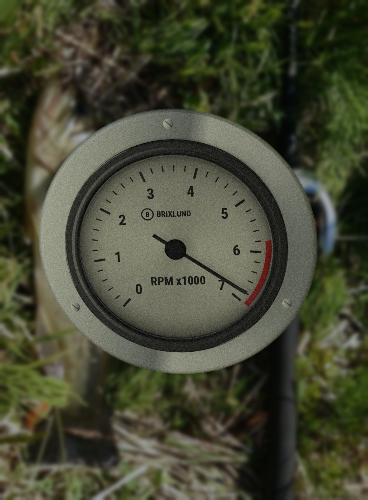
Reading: 6800 rpm
